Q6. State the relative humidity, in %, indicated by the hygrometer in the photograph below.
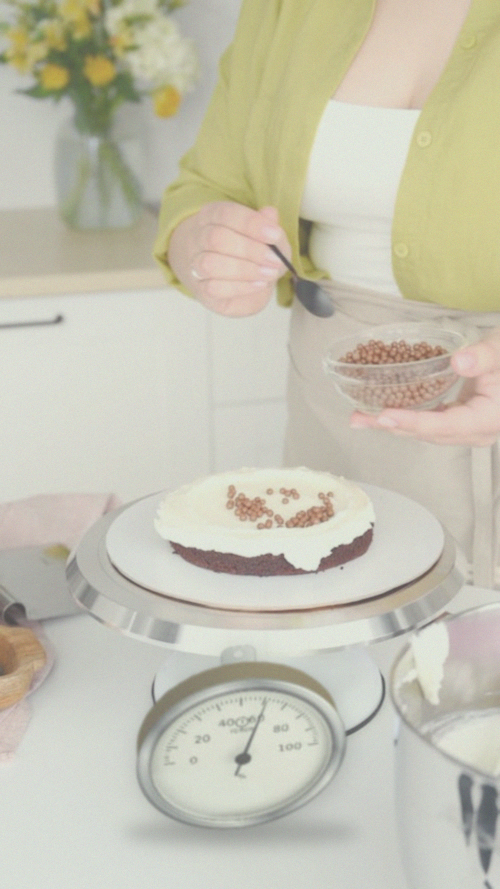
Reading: 60 %
